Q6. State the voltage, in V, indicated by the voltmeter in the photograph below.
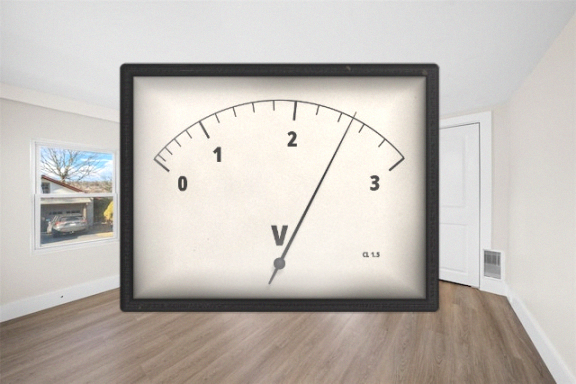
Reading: 2.5 V
